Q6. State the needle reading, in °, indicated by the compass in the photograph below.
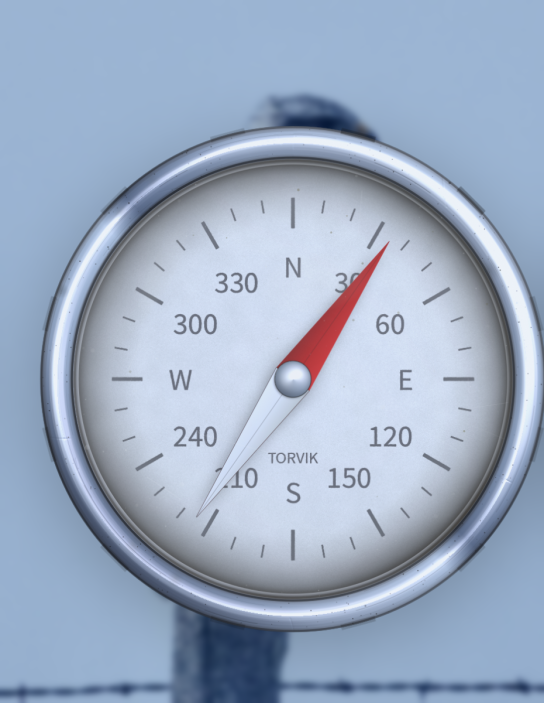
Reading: 35 °
